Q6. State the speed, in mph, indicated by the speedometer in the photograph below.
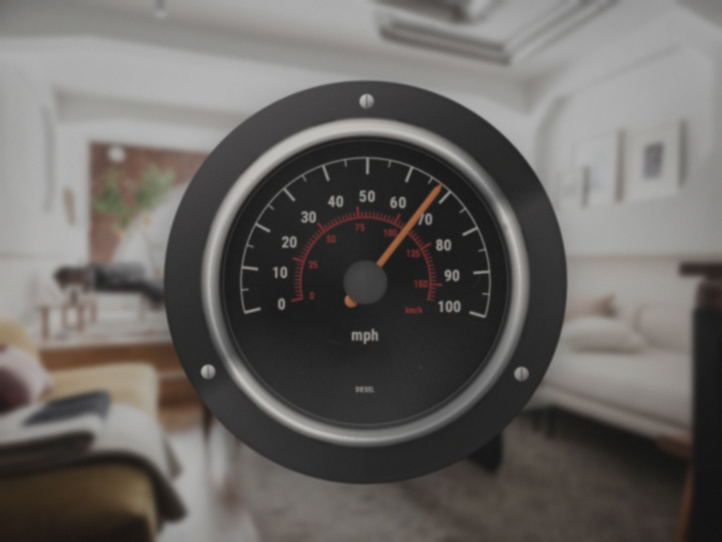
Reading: 67.5 mph
